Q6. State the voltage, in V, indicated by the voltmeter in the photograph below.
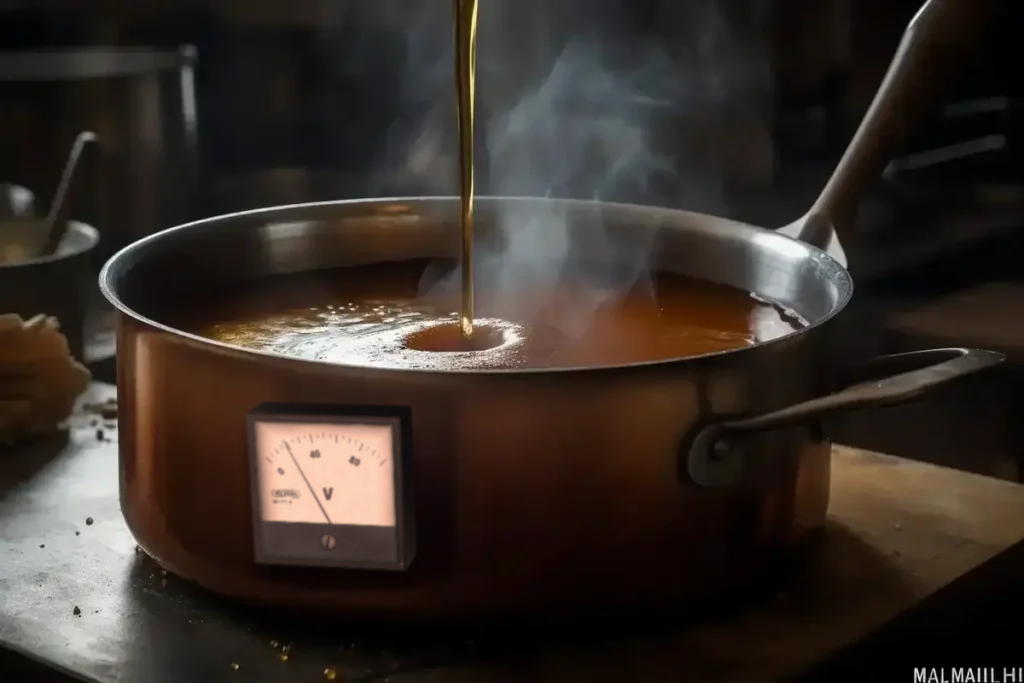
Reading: 20 V
